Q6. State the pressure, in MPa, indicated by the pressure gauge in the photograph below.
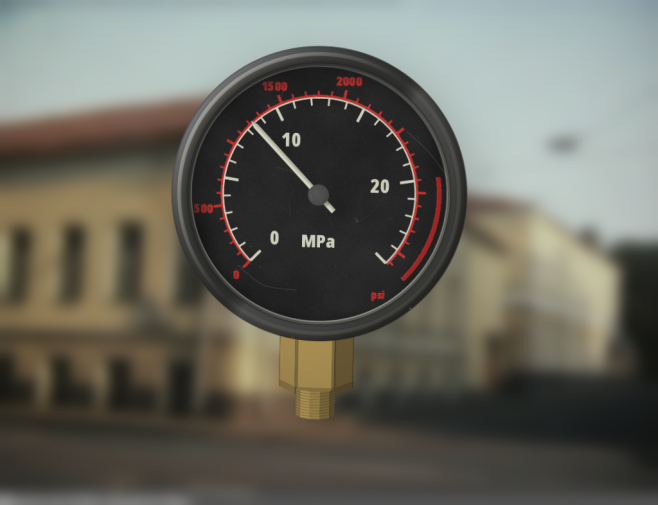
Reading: 8.5 MPa
